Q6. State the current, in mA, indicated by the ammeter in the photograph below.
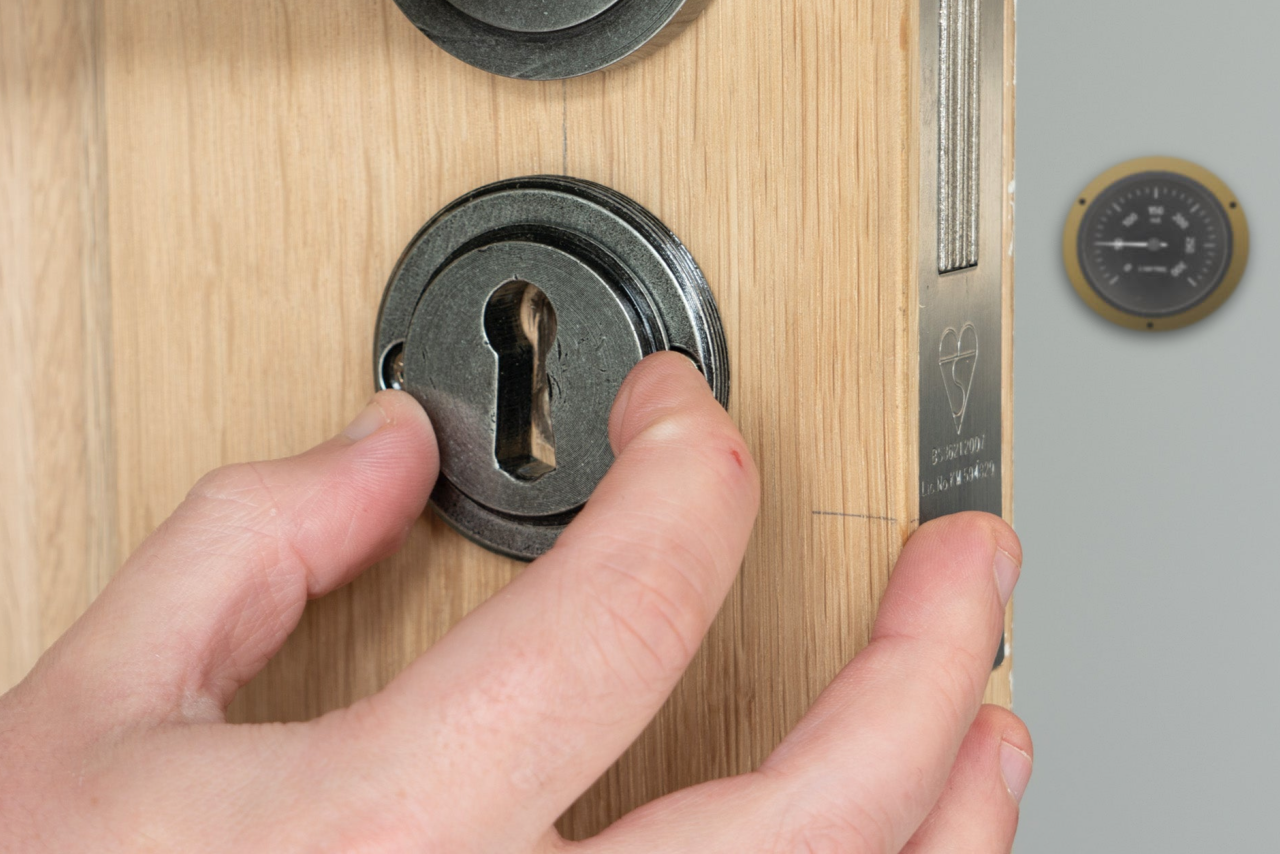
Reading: 50 mA
